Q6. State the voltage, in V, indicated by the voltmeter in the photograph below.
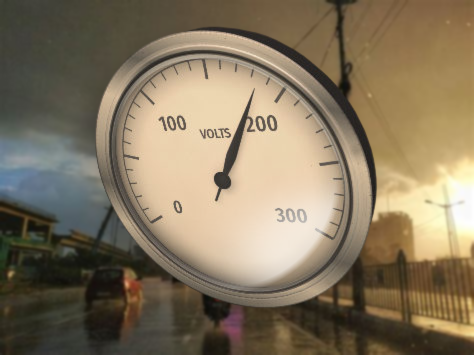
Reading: 185 V
